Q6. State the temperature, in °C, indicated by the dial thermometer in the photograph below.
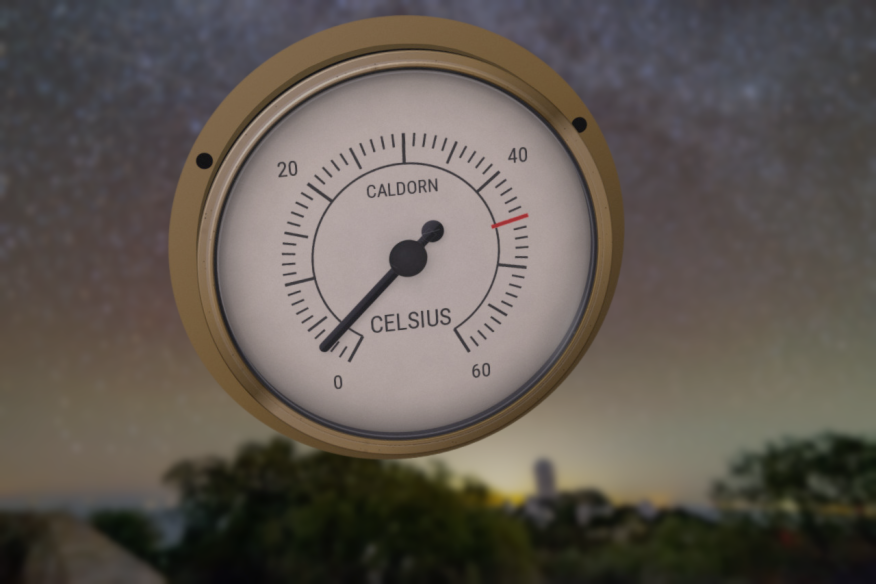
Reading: 3 °C
